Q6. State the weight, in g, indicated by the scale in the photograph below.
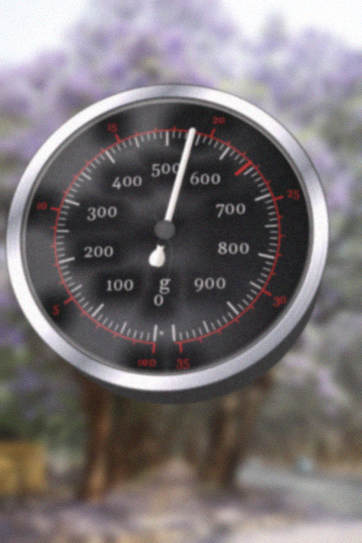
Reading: 540 g
